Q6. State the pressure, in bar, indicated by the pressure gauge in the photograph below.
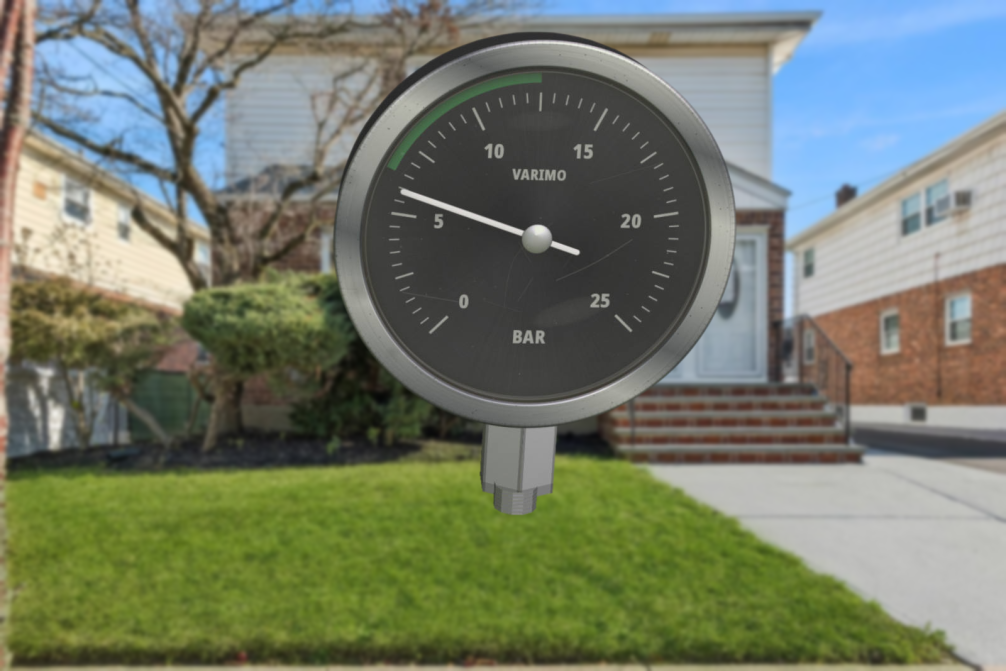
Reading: 6 bar
